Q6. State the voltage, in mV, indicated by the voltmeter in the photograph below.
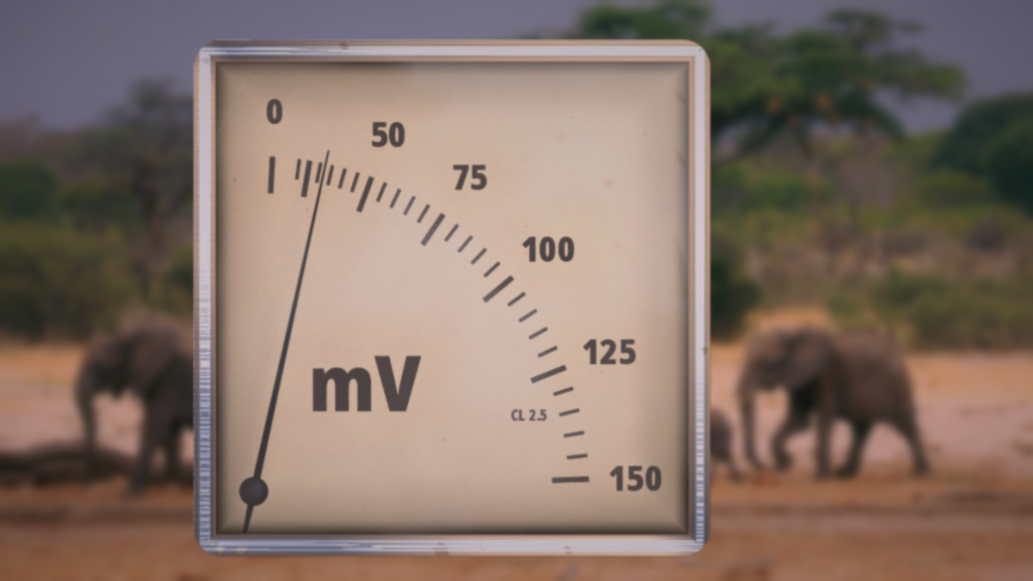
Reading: 32.5 mV
